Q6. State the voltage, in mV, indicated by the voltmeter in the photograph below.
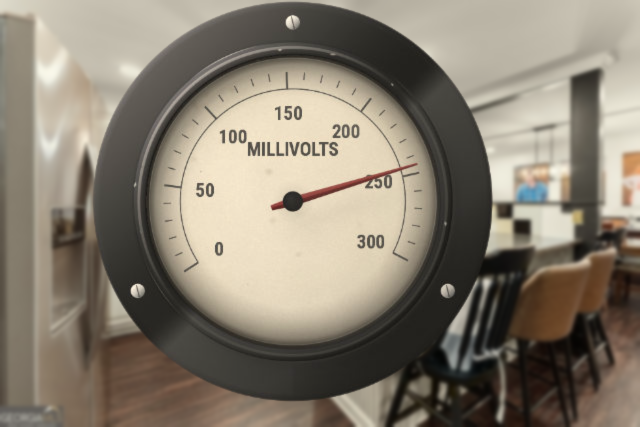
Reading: 245 mV
